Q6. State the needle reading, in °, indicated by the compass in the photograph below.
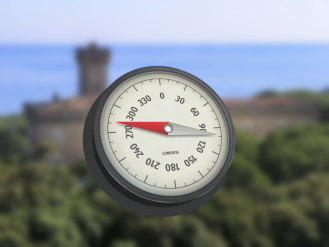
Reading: 280 °
